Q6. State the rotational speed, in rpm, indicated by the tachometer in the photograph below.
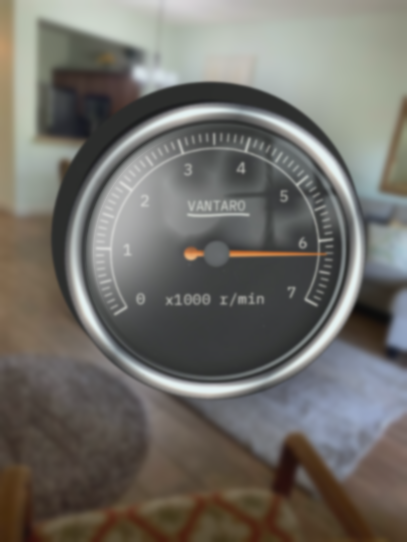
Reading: 6200 rpm
